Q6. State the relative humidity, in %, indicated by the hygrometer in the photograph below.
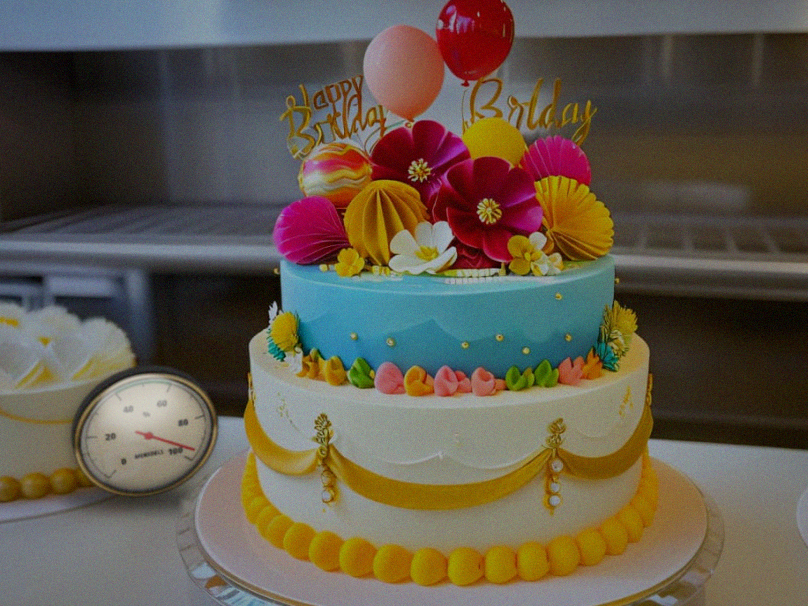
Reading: 95 %
